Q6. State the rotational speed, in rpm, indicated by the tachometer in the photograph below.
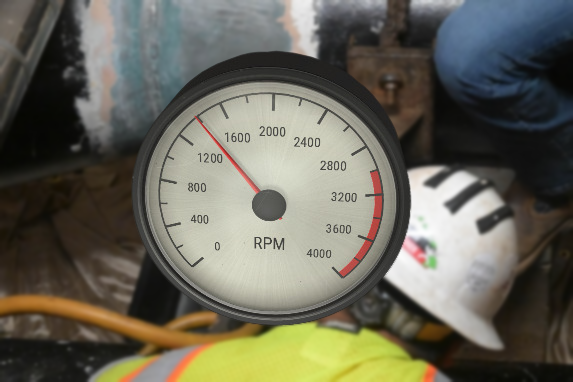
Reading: 1400 rpm
